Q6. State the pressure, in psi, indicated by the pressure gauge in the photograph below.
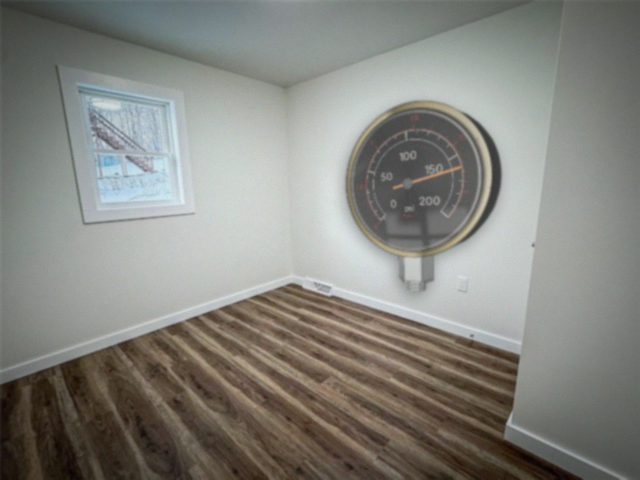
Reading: 160 psi
